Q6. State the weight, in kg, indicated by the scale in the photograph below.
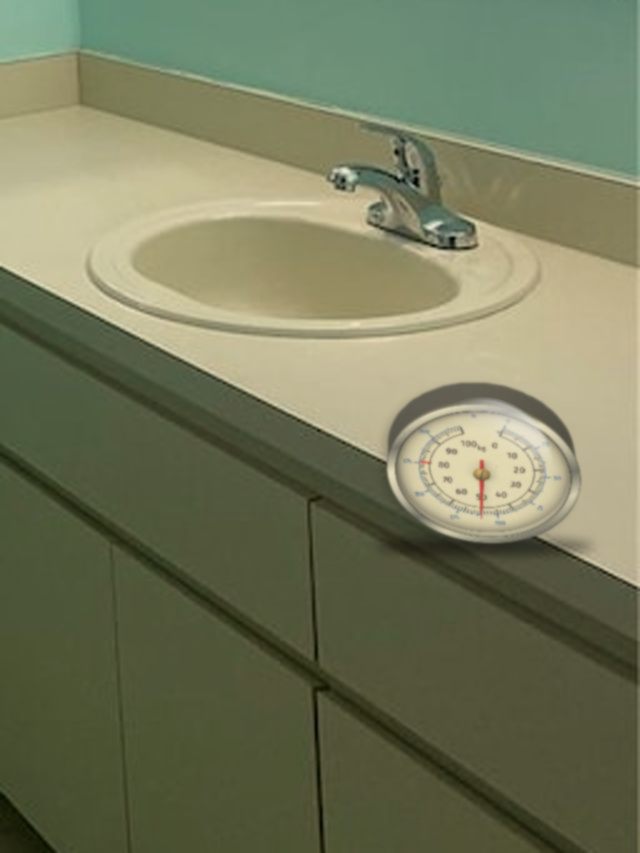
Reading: 50 kg
